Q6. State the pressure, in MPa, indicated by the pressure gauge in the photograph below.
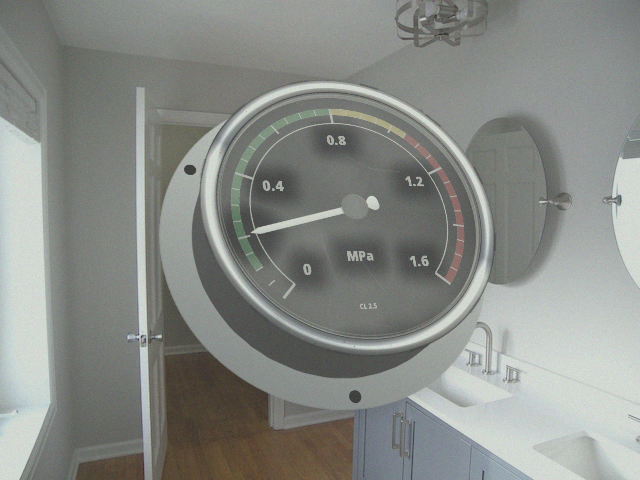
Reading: 0.2 MPa
